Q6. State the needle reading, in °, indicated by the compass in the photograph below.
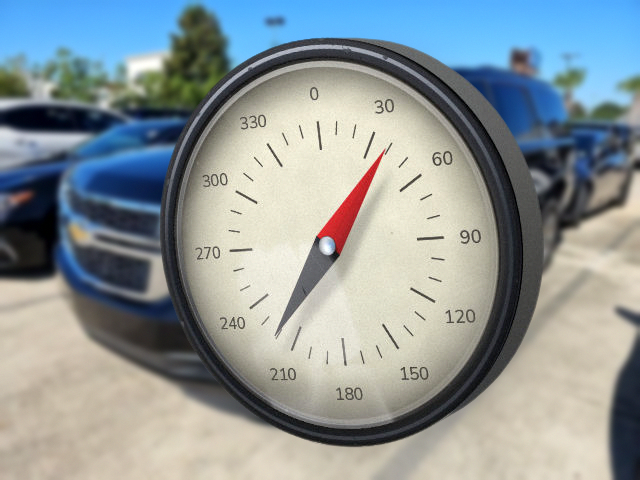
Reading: 40 °
